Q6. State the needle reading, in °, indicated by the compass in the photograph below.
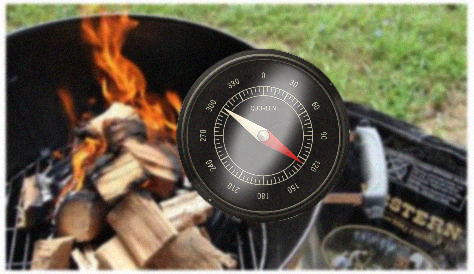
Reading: 125 °
